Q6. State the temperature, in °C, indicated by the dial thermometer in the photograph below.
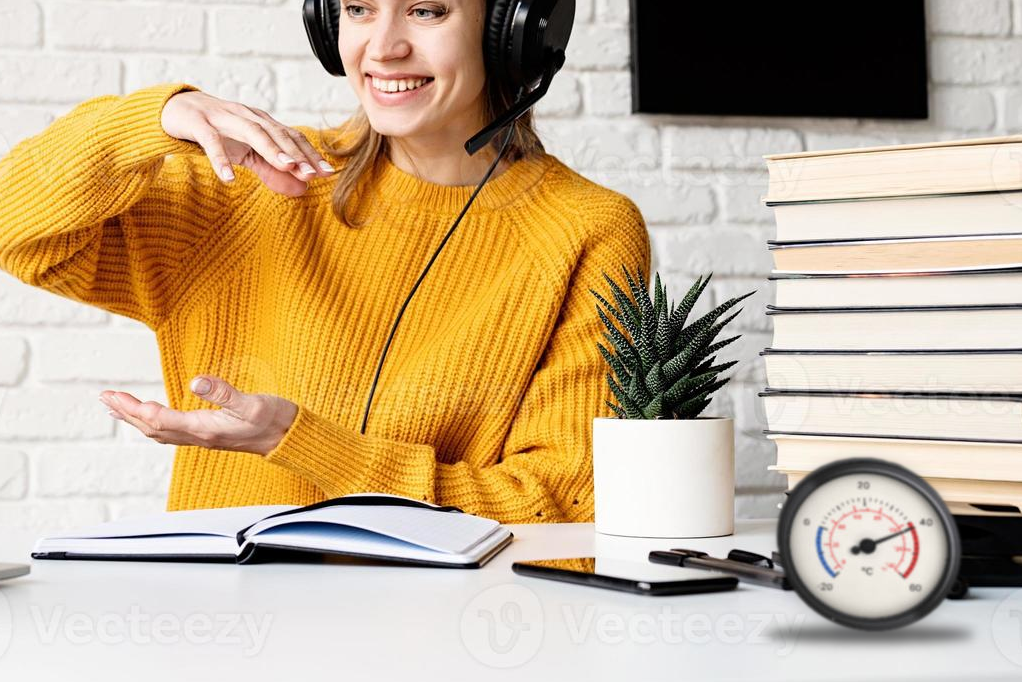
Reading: 40 °C
